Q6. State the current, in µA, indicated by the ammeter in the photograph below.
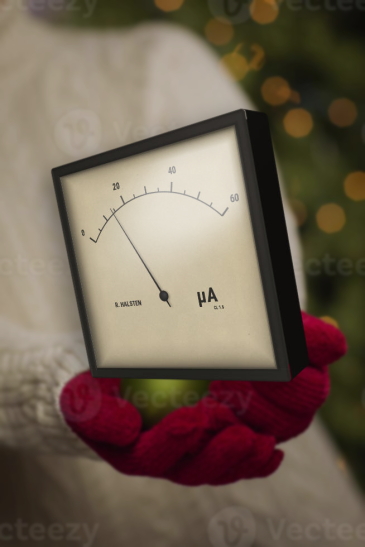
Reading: 15 µA
